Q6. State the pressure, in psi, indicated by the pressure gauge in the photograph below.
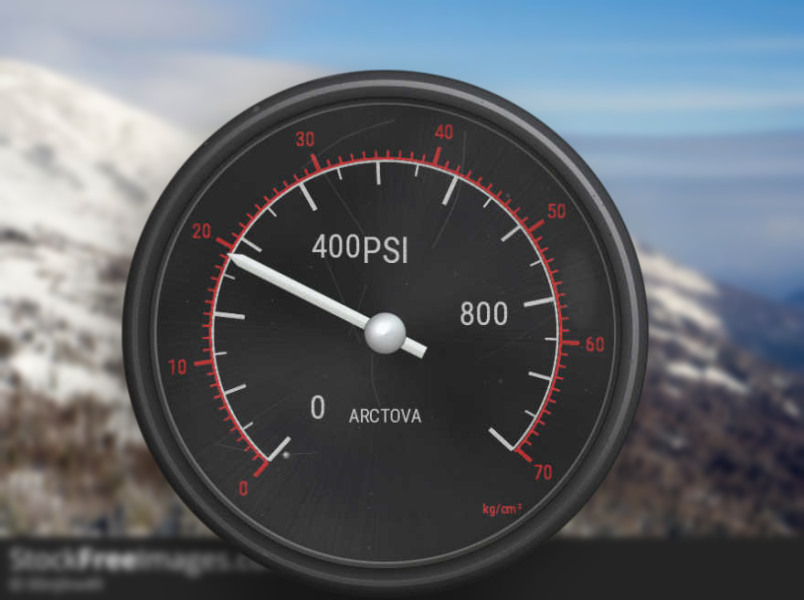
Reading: 275 psi
